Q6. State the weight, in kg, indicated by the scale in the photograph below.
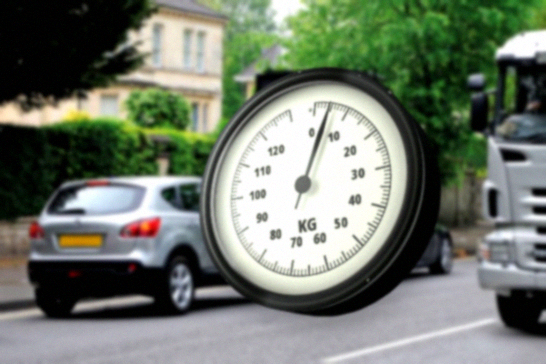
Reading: 5 kg
